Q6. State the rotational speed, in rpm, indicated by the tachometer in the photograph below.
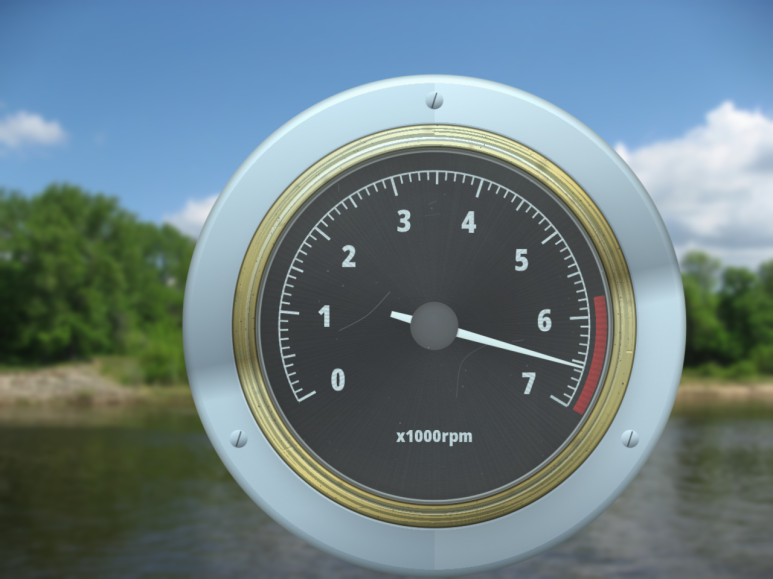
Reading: 6550 rpm
